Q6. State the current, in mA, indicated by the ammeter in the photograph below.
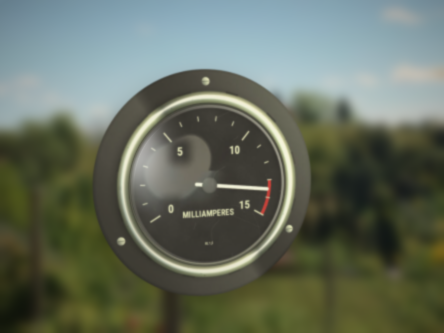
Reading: 13.5 mA
